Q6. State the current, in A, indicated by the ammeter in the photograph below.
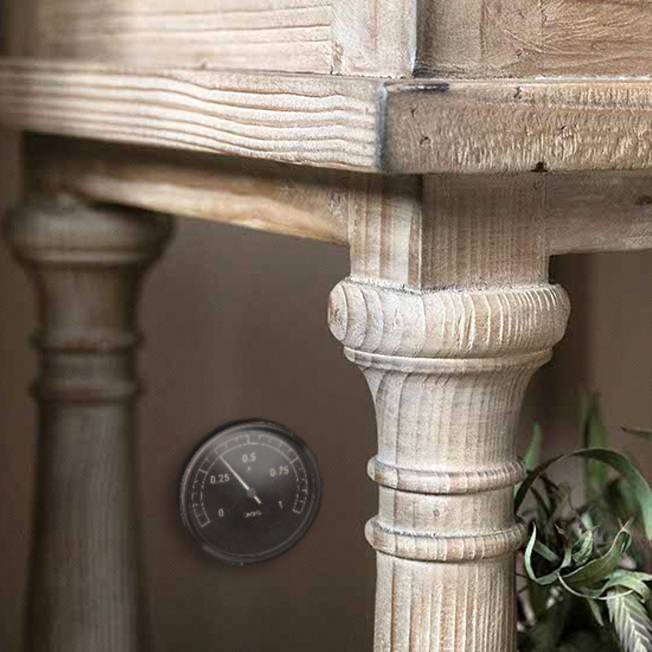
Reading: 0.35 A
